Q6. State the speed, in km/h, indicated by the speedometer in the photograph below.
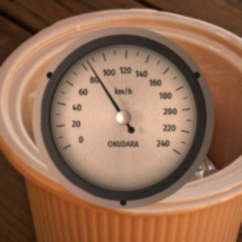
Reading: 85 km/h
